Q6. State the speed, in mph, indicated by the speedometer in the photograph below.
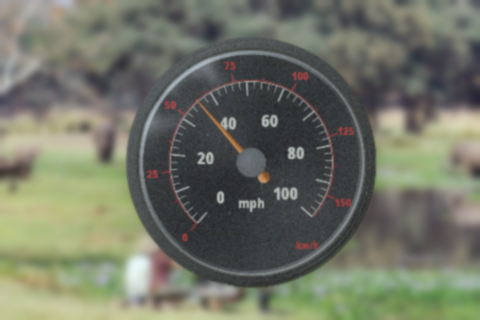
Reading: 36 mph
